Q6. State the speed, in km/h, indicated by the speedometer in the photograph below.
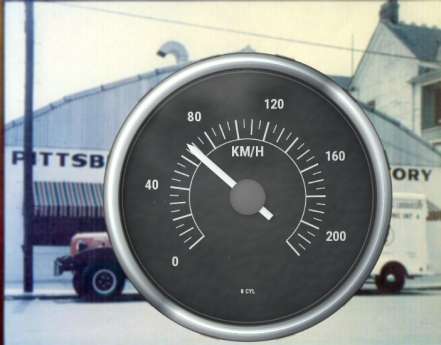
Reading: 67.5 km/h
